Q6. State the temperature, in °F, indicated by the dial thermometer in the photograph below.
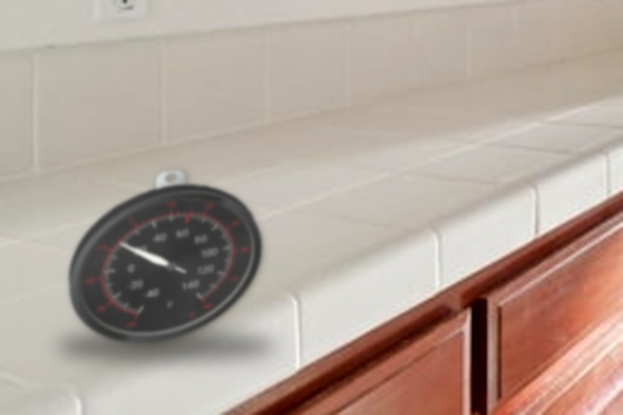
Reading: 20 °F
